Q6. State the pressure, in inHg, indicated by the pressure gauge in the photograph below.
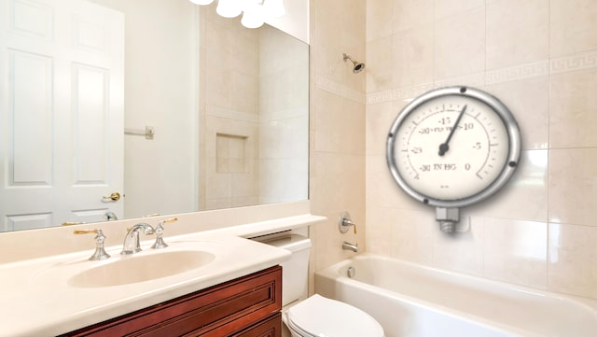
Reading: -12 inHg
